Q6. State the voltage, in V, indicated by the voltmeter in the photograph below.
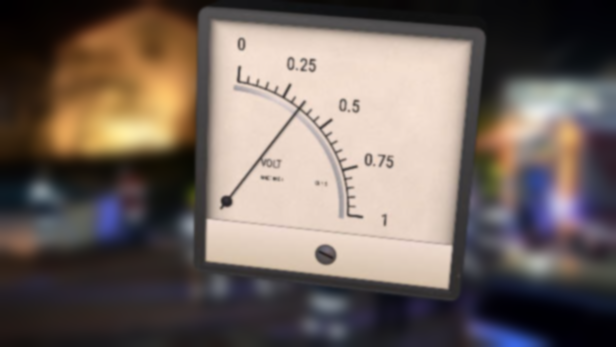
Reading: 0.35 V
